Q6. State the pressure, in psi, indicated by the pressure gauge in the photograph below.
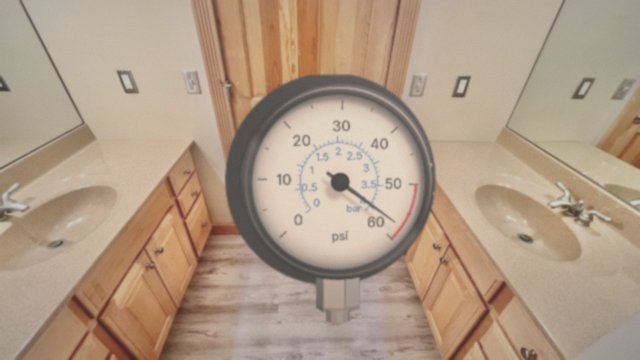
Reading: 57.5 psi
